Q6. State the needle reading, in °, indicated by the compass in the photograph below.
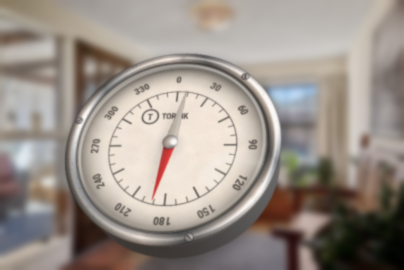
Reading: 190 °
